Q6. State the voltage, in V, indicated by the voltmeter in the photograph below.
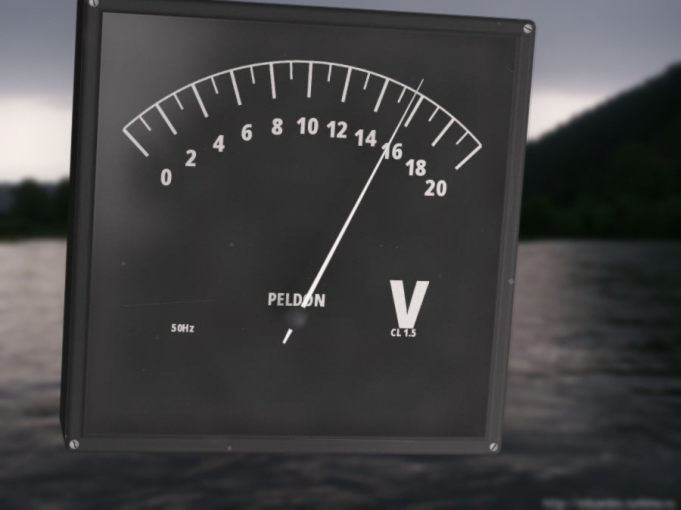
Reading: 15.5 V
